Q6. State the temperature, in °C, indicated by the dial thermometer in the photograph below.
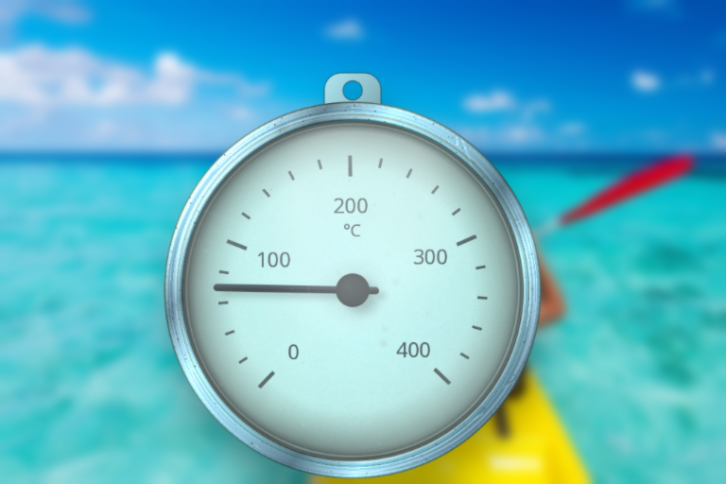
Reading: 70 °C
